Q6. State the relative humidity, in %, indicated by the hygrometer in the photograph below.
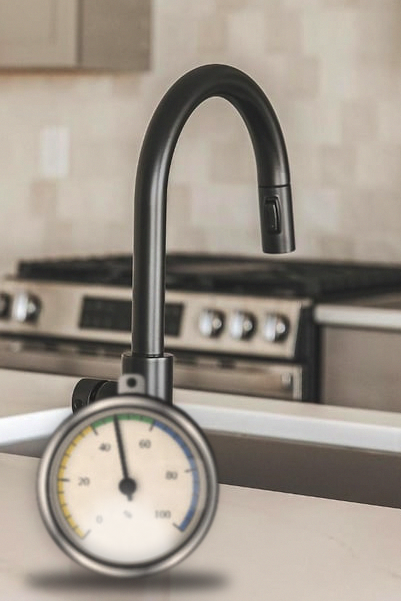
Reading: 48 %
